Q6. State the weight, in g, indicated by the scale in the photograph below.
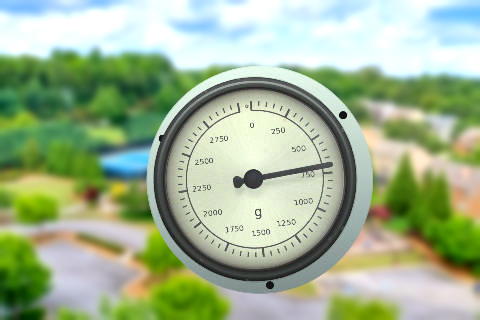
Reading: 700 g
